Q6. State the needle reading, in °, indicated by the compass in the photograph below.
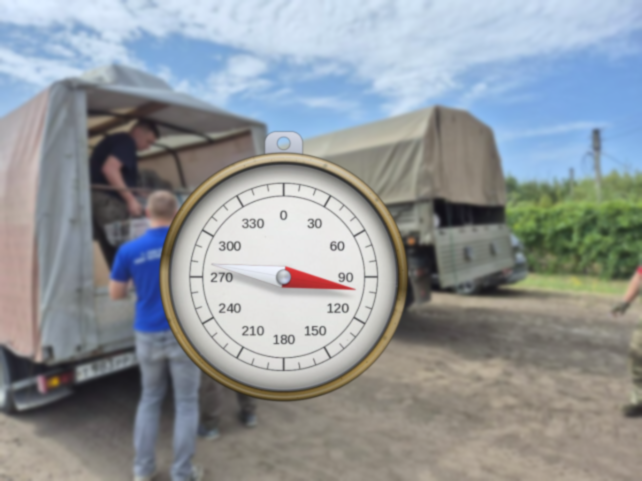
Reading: 100 °
